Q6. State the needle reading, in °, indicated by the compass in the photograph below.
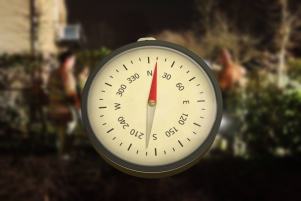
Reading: 10 °
